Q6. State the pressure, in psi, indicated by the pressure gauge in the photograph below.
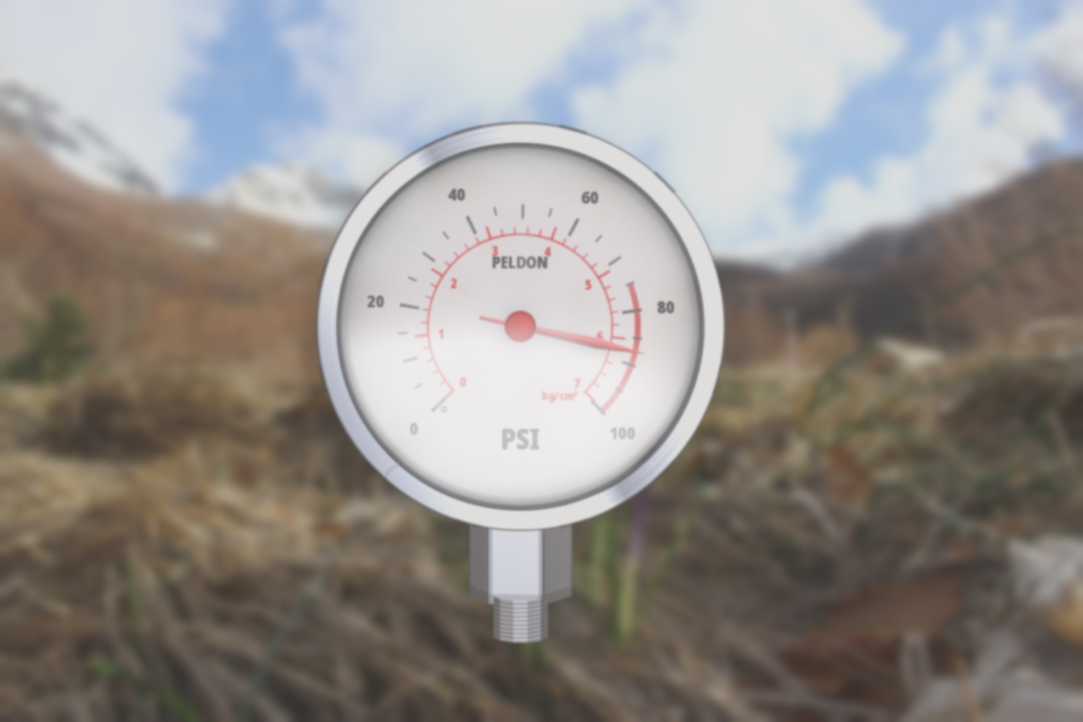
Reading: 87.5 psi
